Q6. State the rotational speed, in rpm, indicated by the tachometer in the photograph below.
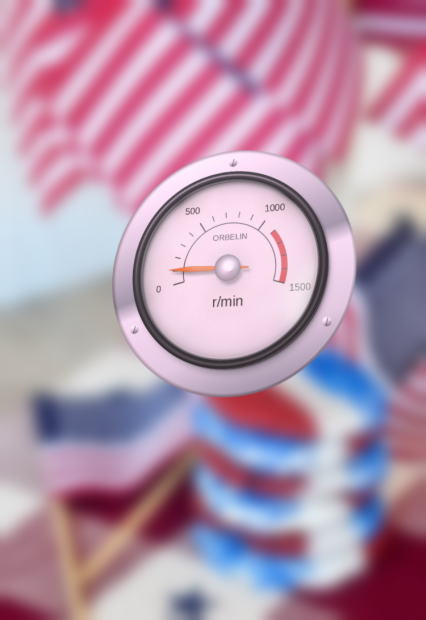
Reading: 100 rpm
